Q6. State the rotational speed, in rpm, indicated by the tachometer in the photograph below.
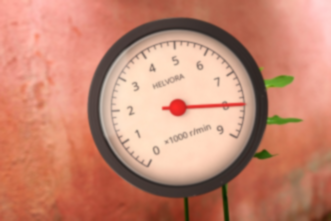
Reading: 8000 rpm
